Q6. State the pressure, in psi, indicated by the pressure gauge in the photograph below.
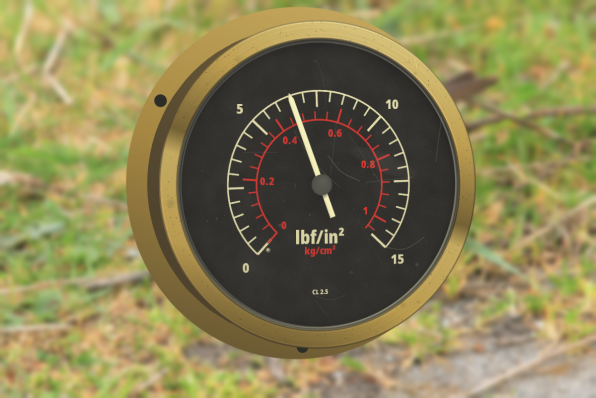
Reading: 6.5 psi
